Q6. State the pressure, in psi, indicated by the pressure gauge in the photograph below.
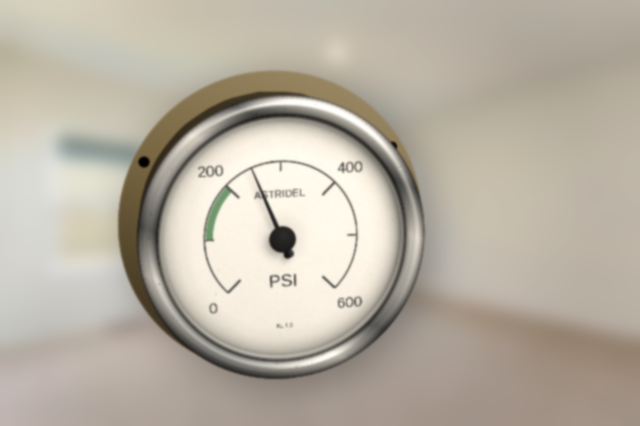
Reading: 250 psi
